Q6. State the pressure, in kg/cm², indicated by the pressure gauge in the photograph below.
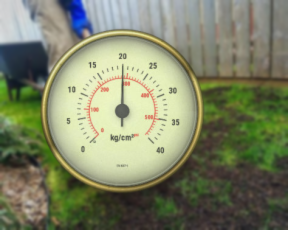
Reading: 20 kg/cm²
